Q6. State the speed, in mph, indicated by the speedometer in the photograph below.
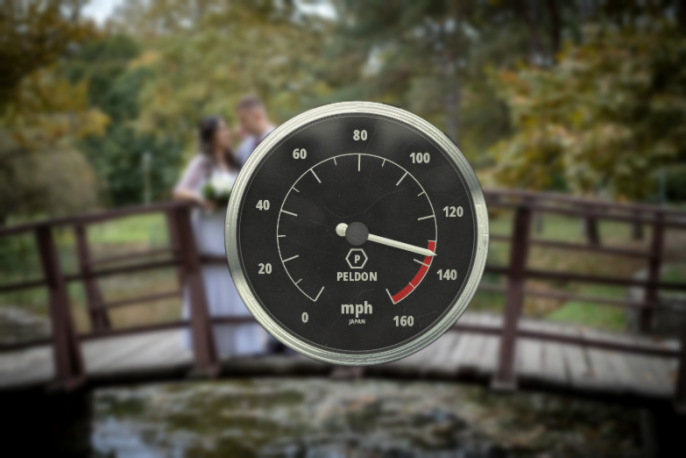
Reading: 135 mph
